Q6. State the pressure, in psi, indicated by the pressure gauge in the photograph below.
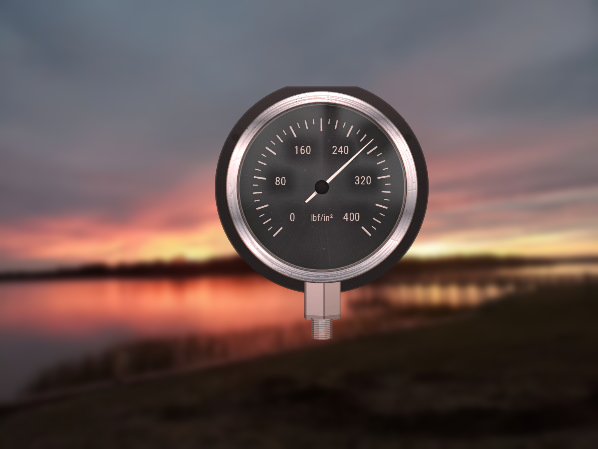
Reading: 270 psi
